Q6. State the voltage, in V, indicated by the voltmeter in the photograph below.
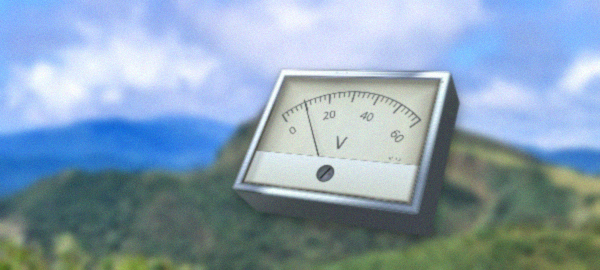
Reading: 10 V
